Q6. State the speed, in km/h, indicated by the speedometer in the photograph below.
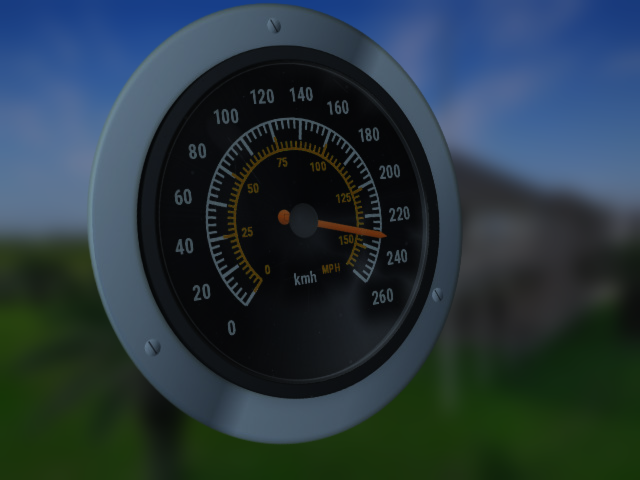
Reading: 232 km/h
